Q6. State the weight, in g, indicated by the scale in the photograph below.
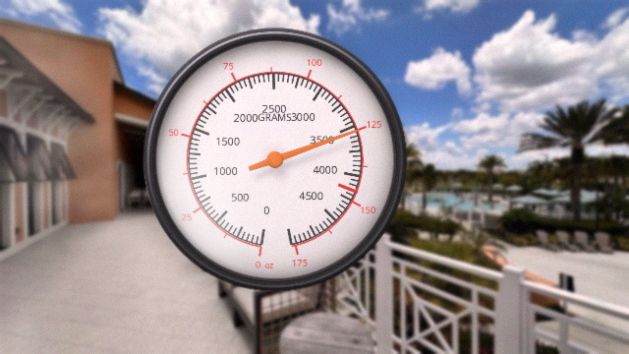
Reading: 3550 g
